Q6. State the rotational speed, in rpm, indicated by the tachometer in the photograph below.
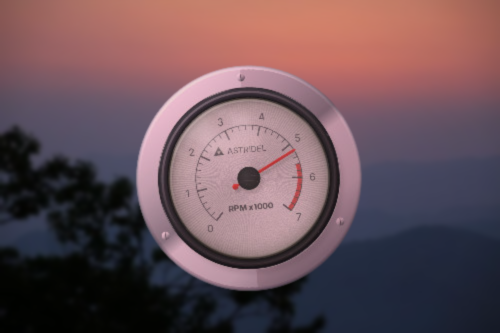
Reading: 5200 rpm
